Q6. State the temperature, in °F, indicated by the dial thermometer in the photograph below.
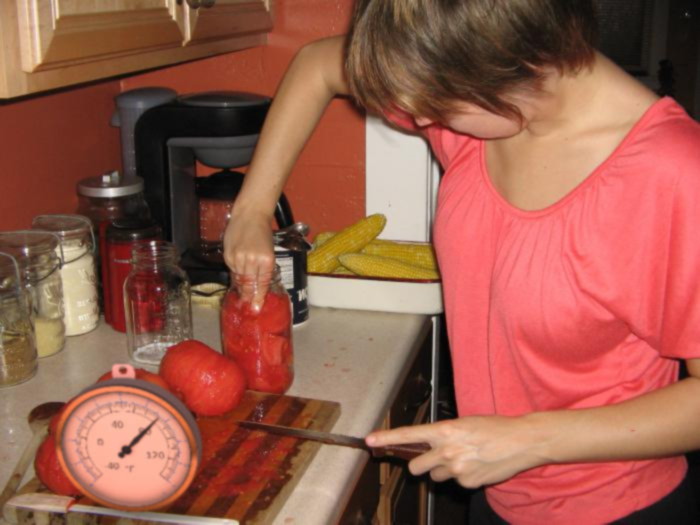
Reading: 80 °F
